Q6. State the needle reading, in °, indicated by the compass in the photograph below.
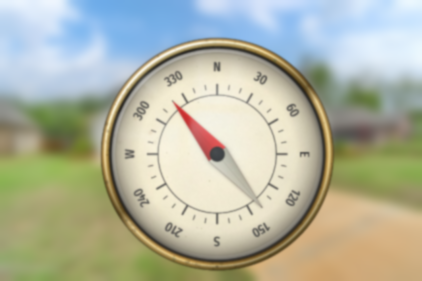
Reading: 320 °
